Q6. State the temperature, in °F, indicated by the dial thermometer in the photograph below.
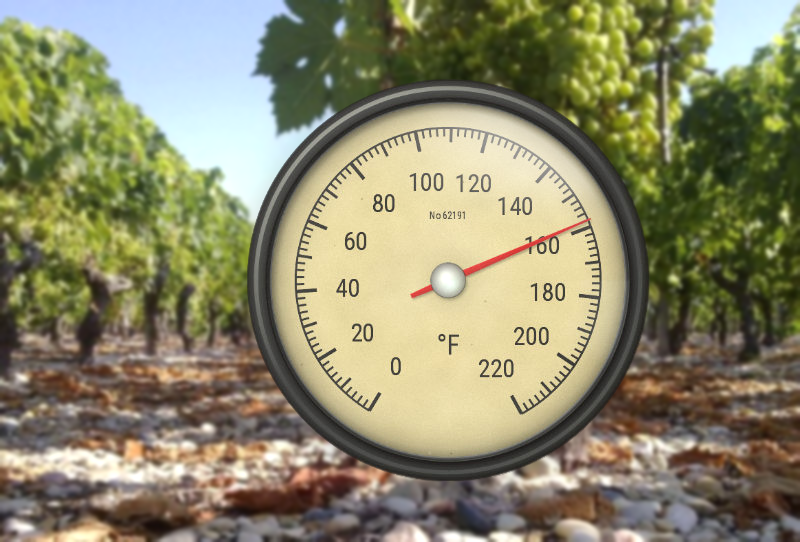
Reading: 158 °F
